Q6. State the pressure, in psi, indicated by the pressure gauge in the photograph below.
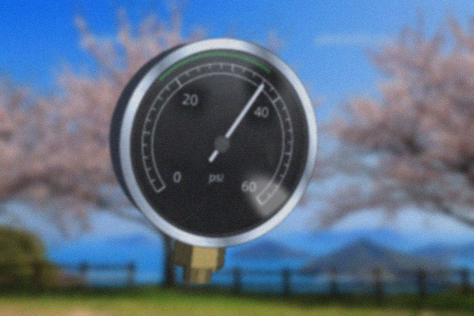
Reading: 36 psi
